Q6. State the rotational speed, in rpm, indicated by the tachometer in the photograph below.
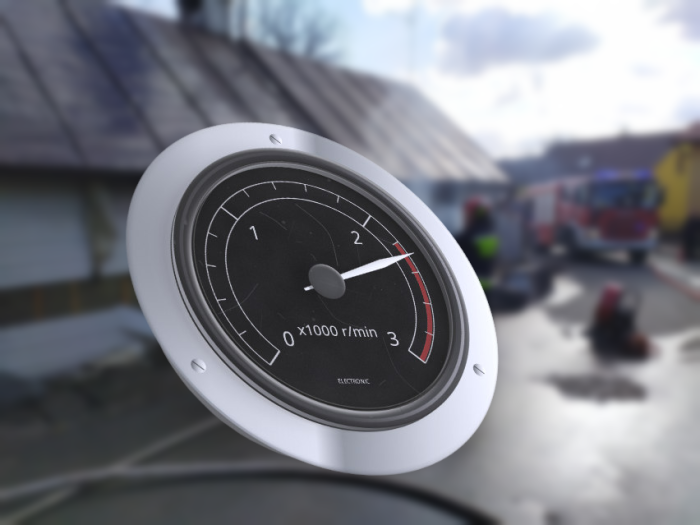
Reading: 2300 rpm
